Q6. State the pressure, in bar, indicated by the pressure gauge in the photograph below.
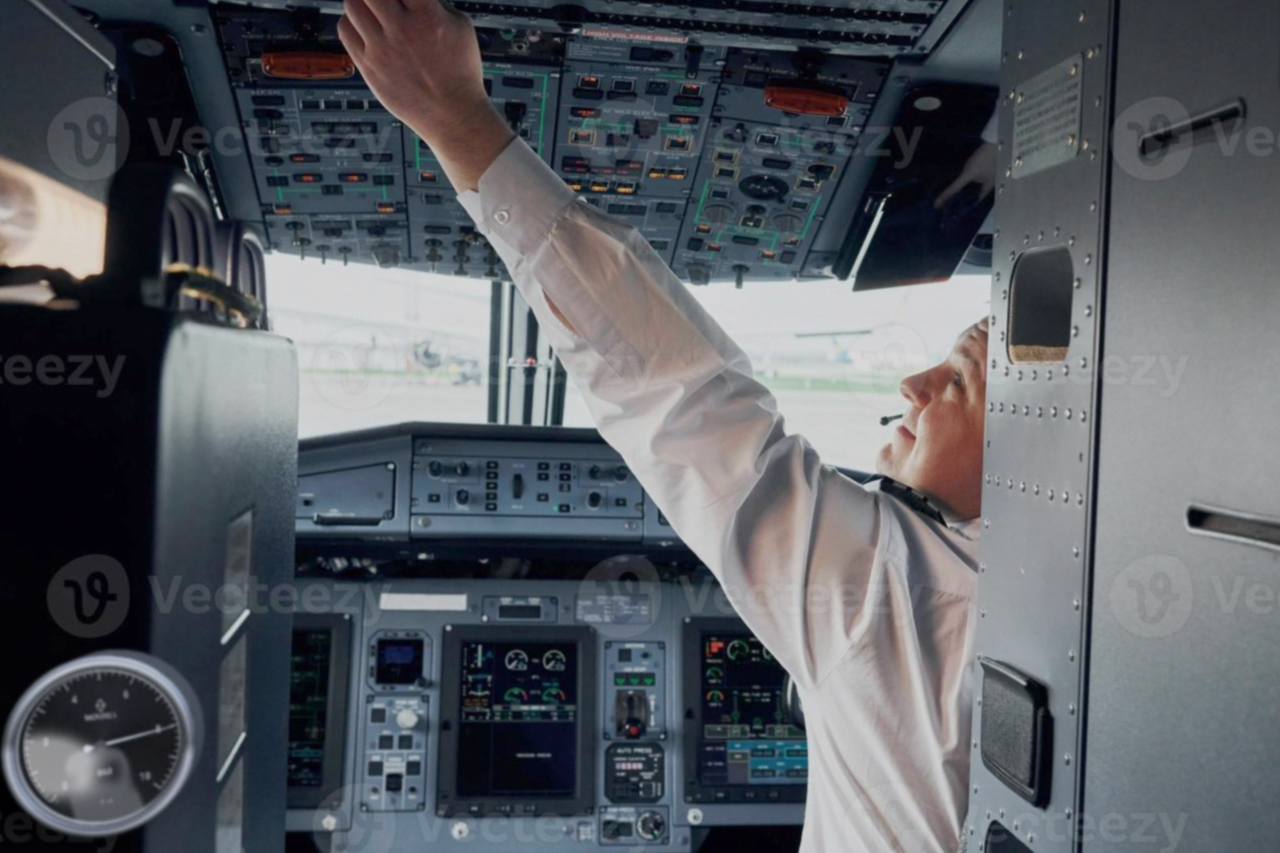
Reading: 8 bar
